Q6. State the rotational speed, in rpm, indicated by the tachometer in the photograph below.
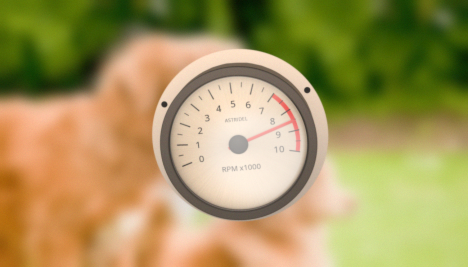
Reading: 8500 rpm
